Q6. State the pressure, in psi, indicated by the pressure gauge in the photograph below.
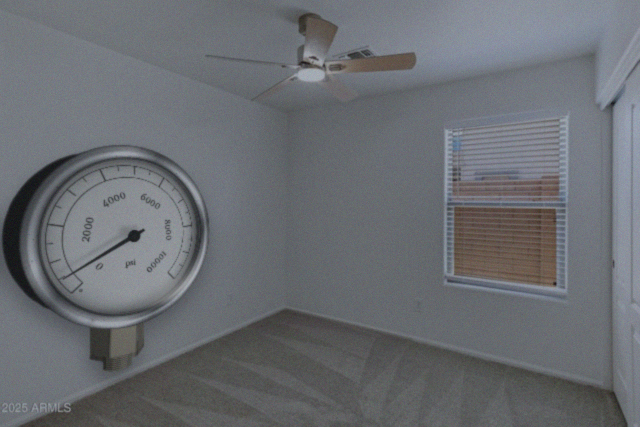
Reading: 500 psi
